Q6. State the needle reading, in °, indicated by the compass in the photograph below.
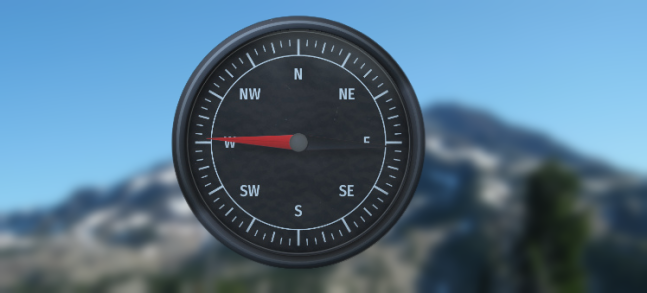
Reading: 272.5 °
